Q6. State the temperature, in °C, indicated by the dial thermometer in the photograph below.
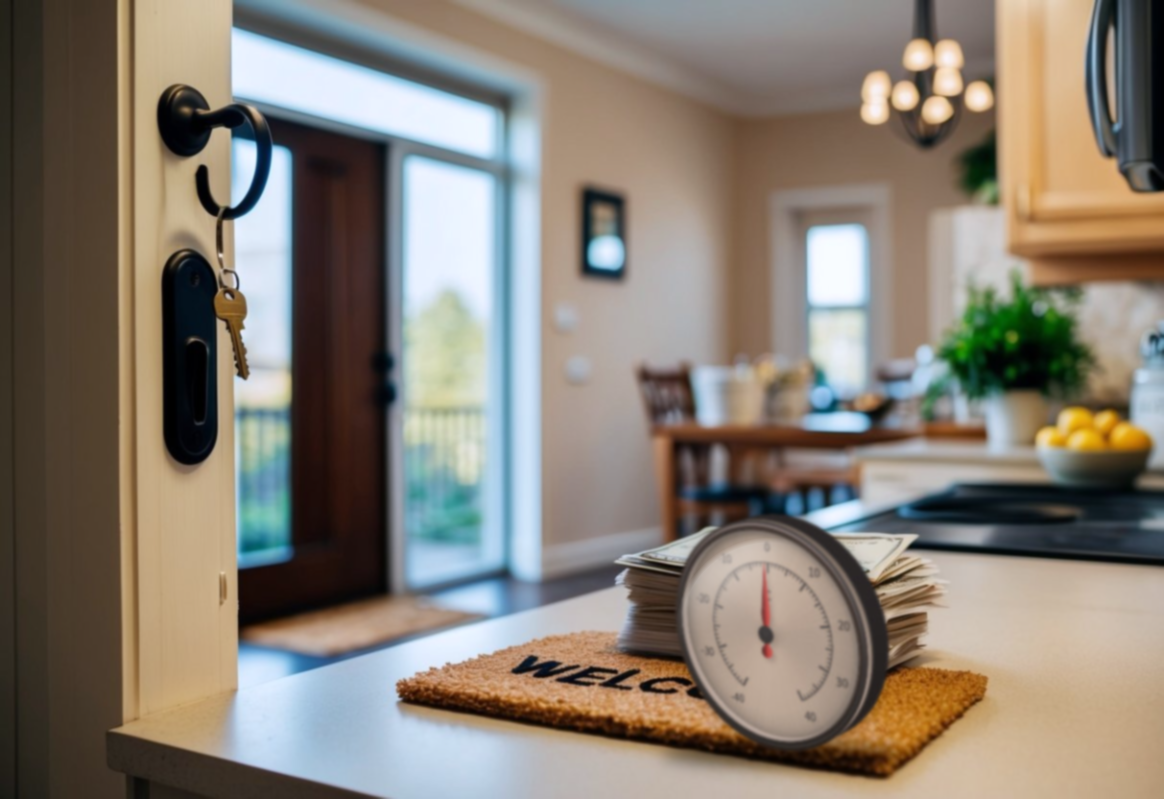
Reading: 0 °C
